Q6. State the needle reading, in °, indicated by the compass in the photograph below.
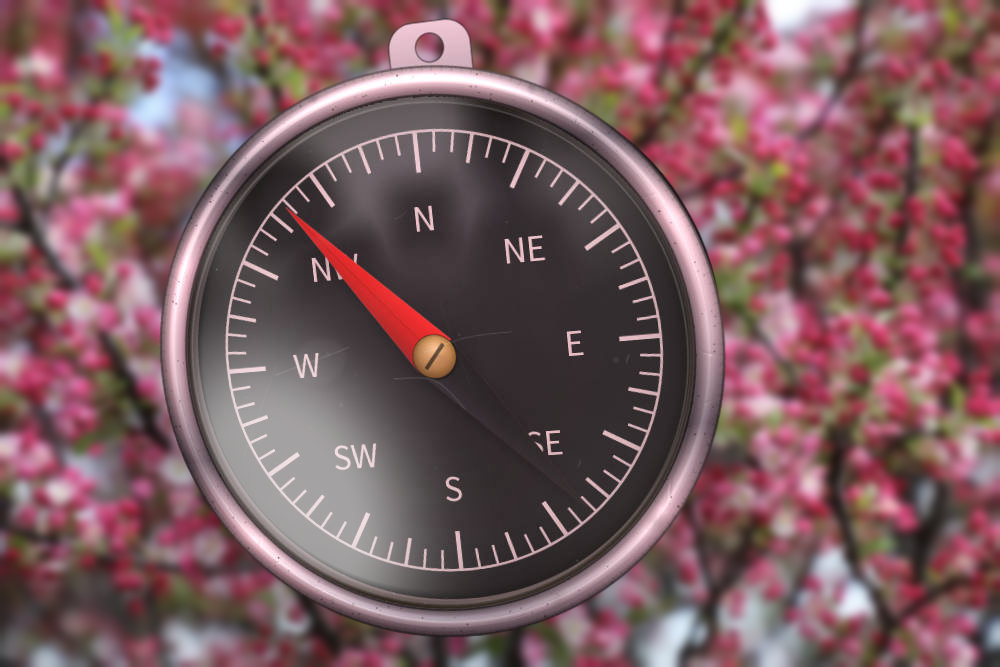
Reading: 320 °
